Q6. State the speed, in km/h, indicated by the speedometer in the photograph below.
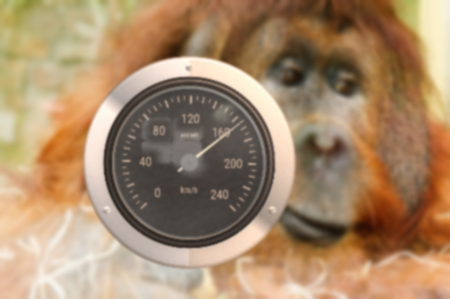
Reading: 165 km/h
